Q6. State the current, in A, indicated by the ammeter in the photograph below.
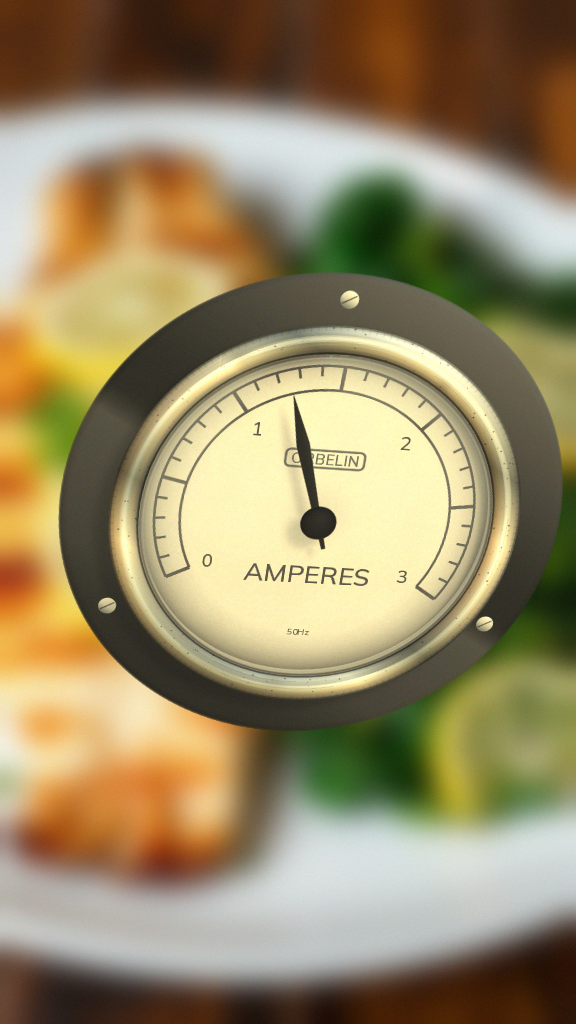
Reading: 1.25 A
